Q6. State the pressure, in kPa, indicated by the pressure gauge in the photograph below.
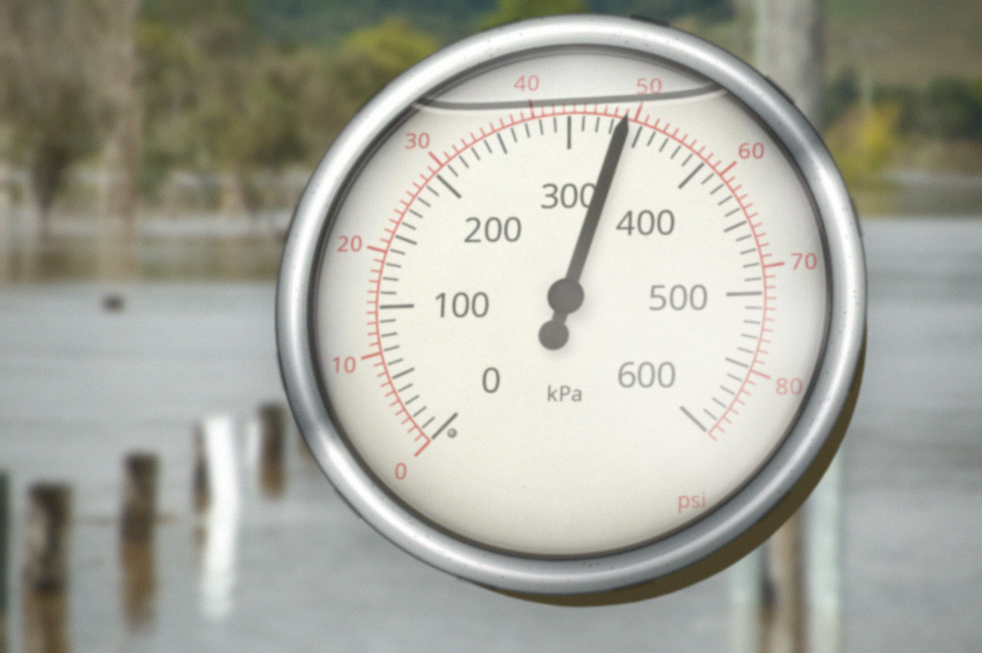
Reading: 340 kPa
